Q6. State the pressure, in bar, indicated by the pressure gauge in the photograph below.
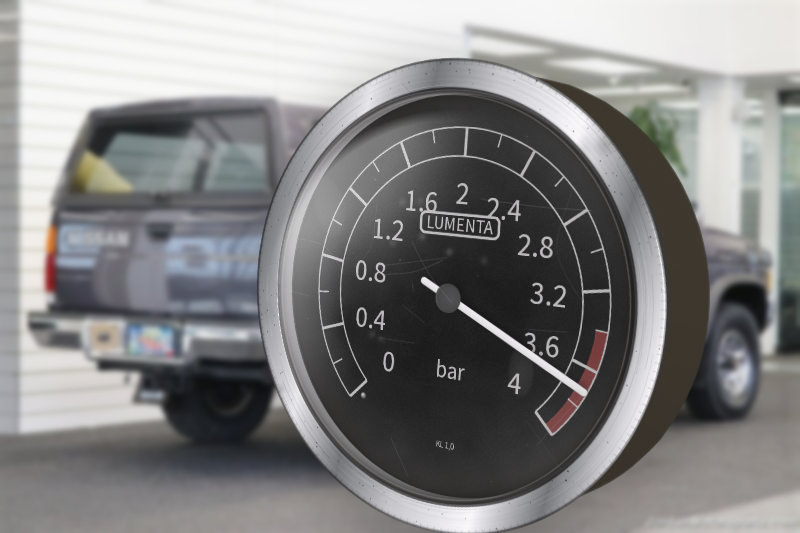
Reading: 3.7 bar
